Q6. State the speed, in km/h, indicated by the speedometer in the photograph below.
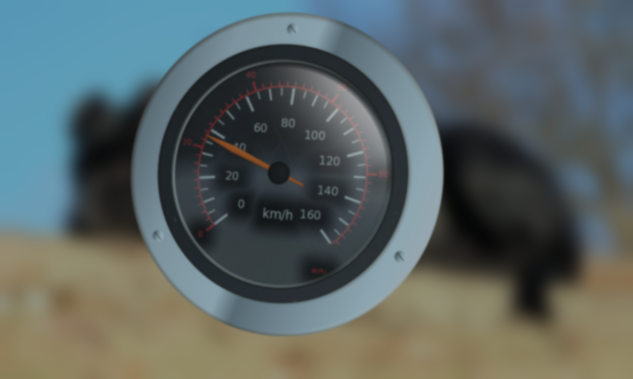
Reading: 37.5 km/h
